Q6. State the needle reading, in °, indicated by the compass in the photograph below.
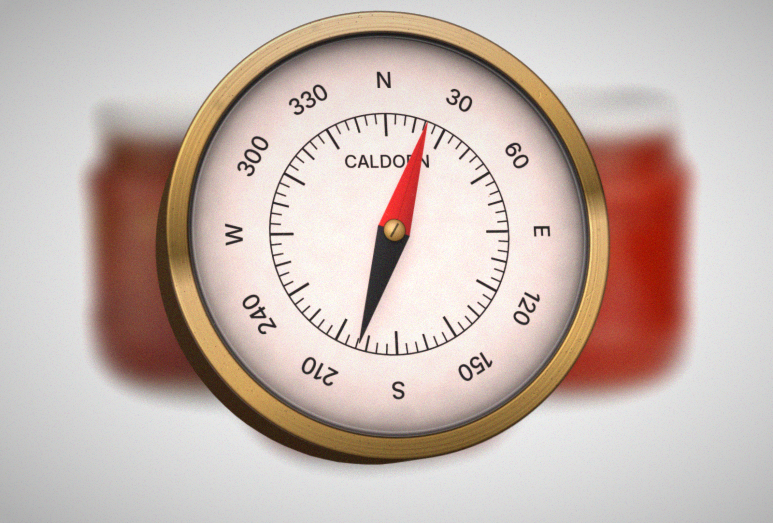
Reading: 20 °
